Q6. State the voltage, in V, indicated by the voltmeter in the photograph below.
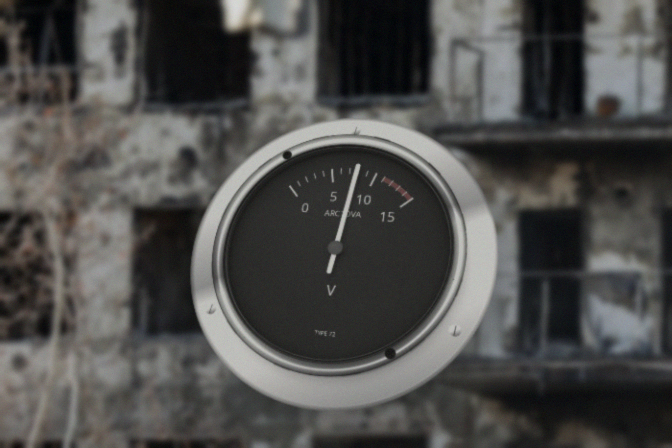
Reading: 8 V
